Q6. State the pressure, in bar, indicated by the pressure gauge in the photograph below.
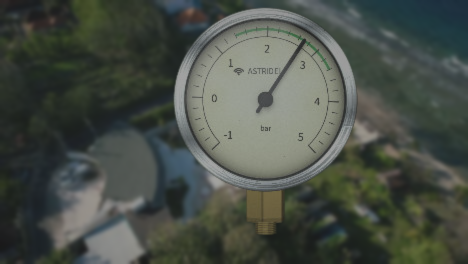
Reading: 2.7 bar
